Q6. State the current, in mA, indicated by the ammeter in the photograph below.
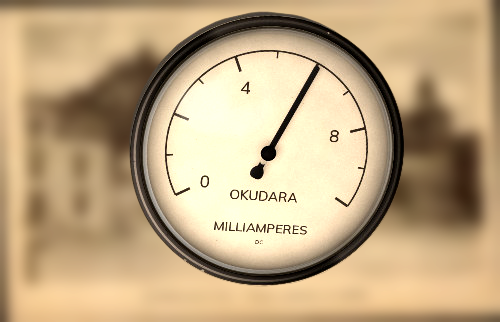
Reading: 6 mA
